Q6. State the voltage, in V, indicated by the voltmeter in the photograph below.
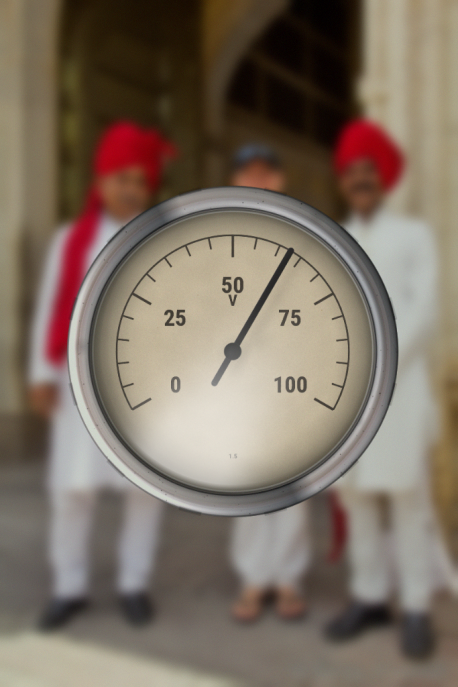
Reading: 62.5 V
